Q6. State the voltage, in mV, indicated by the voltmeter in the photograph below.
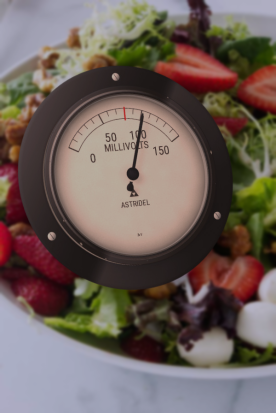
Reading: 100 mV
